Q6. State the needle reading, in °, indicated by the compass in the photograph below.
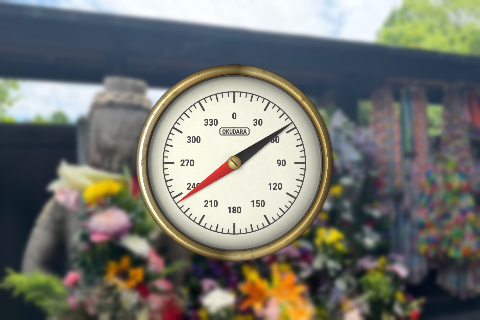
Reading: 235 °
